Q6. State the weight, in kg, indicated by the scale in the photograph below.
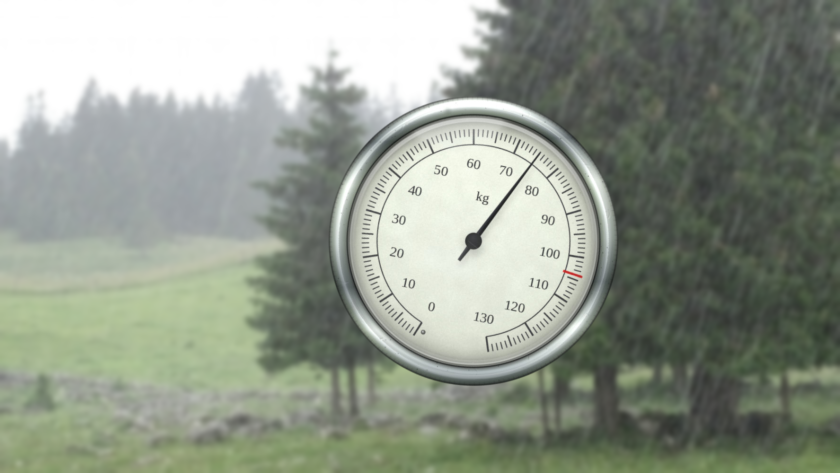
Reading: 75 kg
